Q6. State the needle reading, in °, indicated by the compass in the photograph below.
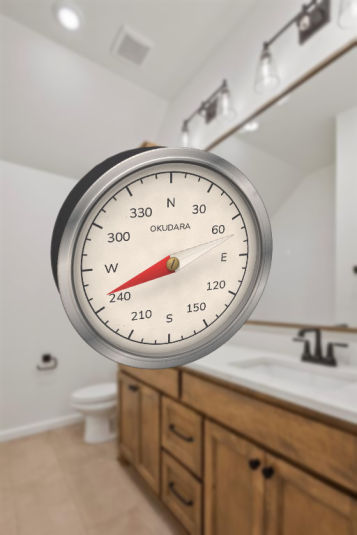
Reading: 250 °
